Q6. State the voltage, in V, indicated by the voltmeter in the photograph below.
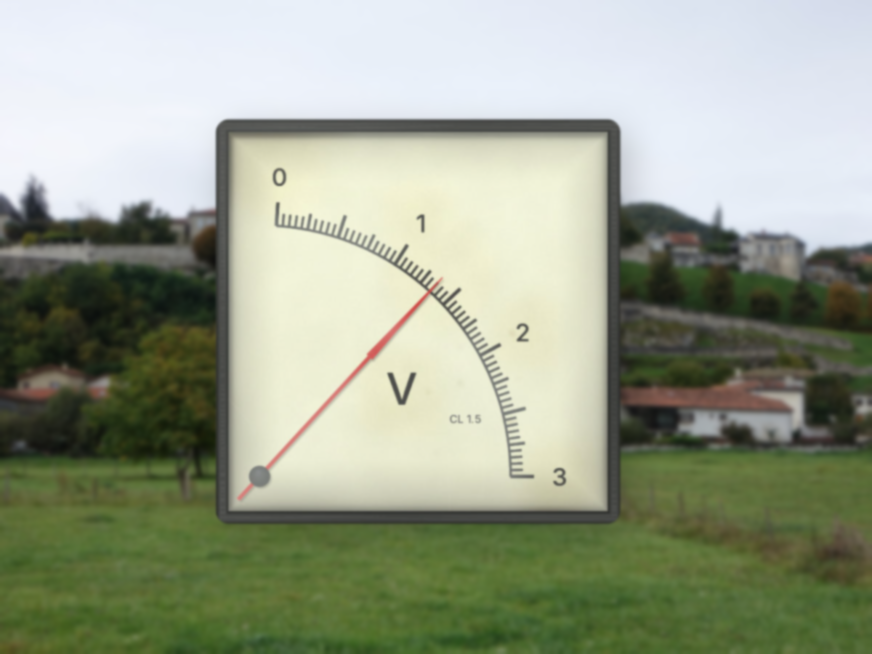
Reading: 1.35 V
